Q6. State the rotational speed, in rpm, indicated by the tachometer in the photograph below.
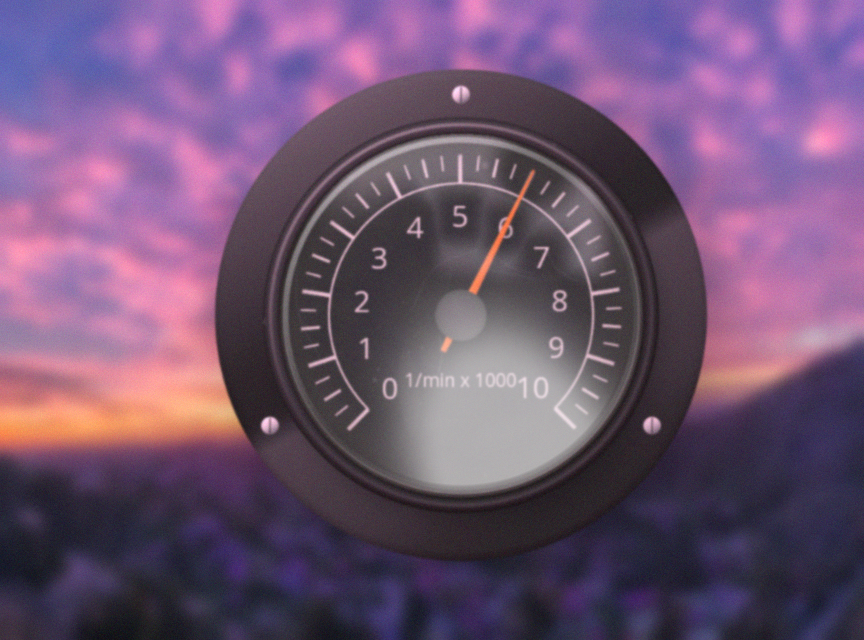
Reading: 6000 rpm
